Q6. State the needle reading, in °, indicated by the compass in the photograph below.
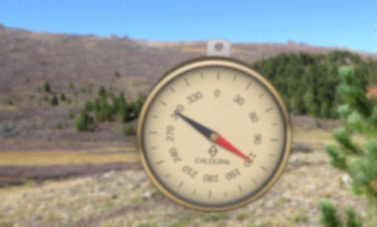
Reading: 120 °
